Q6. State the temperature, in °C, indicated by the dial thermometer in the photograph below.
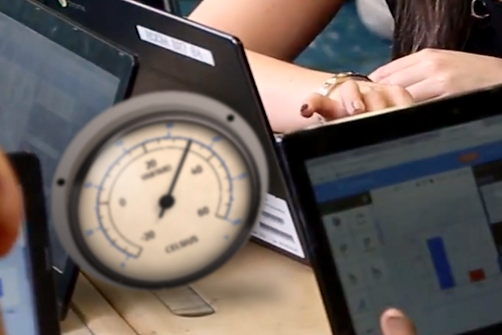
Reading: 32 °C
